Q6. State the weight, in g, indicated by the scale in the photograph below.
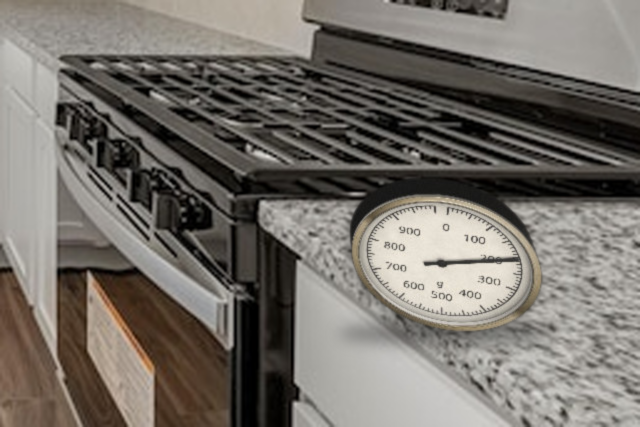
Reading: 200 g
